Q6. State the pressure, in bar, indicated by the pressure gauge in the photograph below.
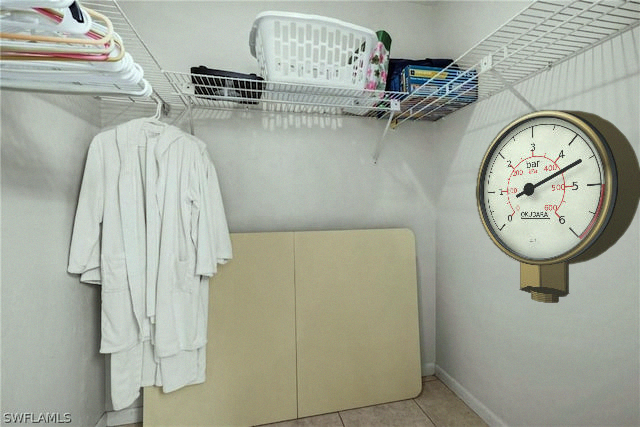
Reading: 4.5 bar
